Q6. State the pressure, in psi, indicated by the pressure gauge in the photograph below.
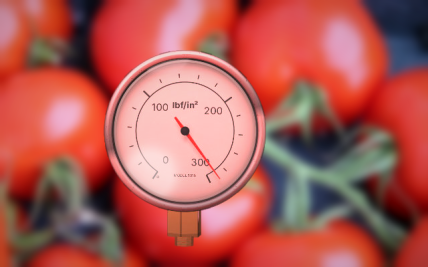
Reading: 290 psi
